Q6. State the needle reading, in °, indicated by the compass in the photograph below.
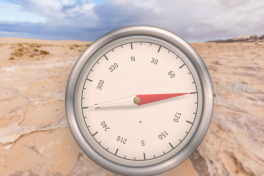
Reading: 90 °
